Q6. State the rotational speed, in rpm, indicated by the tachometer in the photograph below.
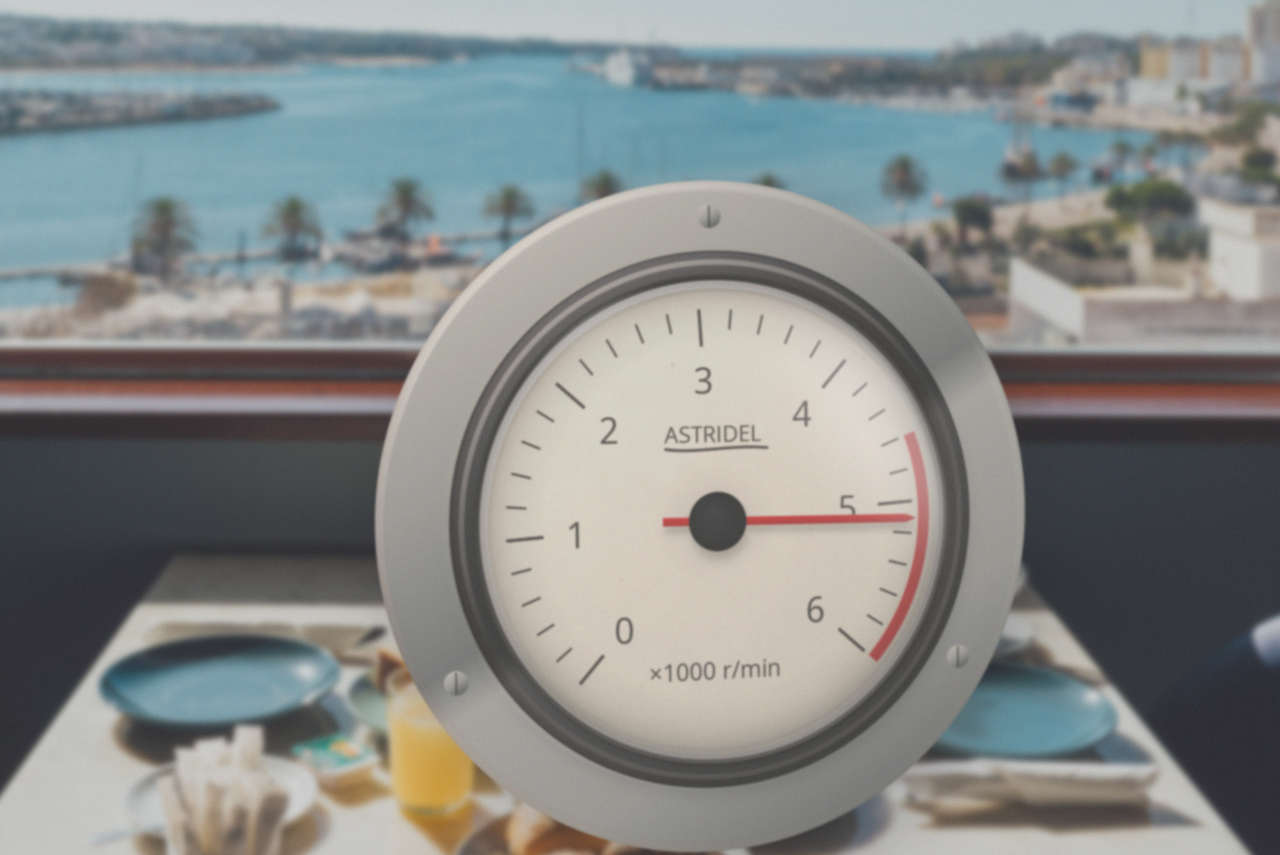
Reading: 5100 rpm
